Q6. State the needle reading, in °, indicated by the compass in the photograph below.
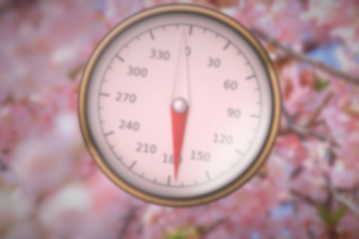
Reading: 175 °
